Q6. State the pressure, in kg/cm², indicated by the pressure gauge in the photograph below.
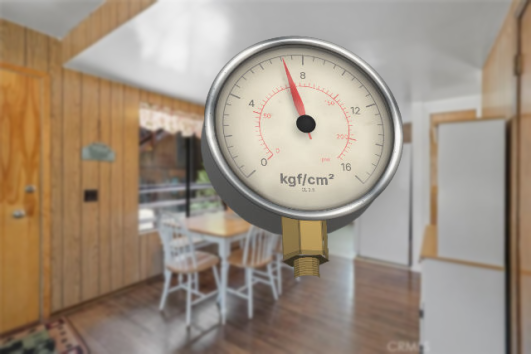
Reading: 7 kg/cm²
